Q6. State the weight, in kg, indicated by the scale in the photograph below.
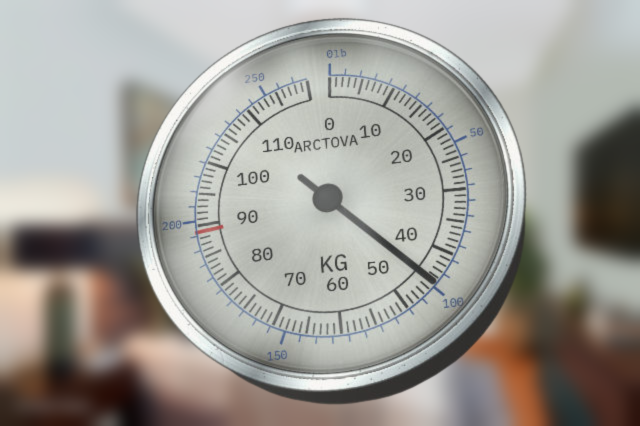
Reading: 45 kg
